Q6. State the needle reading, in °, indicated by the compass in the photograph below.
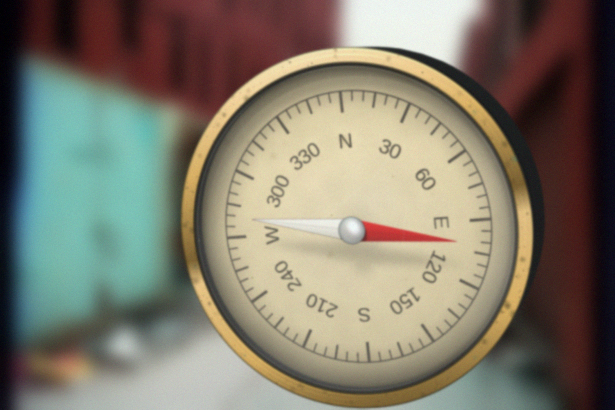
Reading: 100 °
